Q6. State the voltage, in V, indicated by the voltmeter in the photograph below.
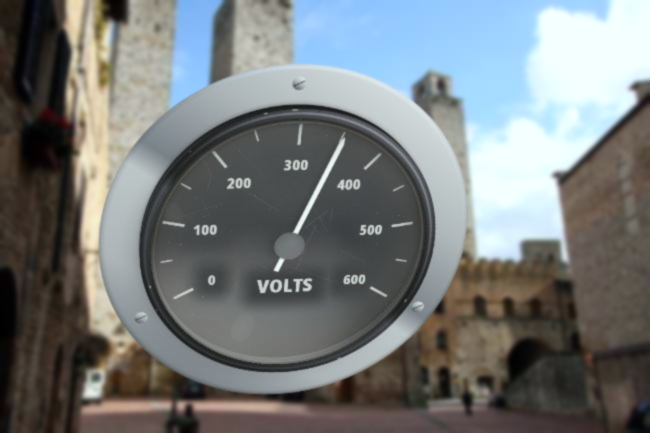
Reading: 350 V
